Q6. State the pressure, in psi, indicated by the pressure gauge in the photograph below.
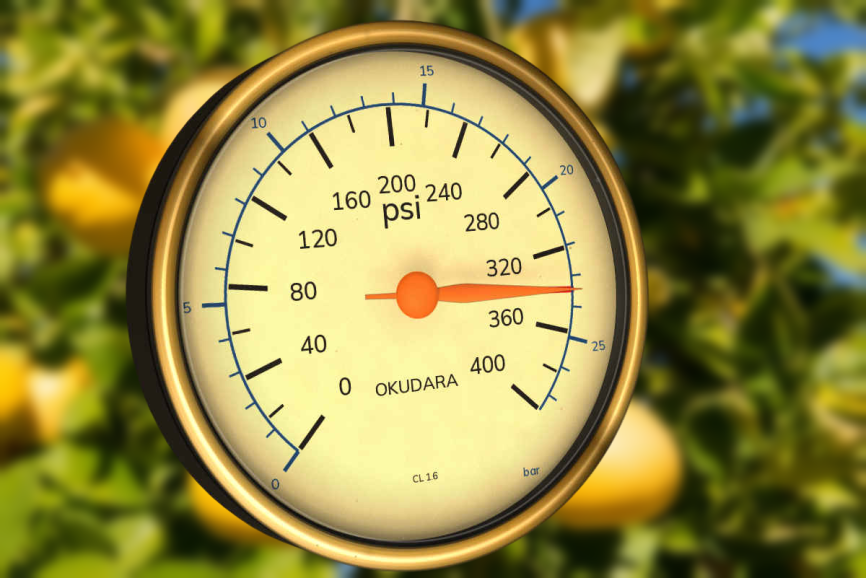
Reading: 340 psi
